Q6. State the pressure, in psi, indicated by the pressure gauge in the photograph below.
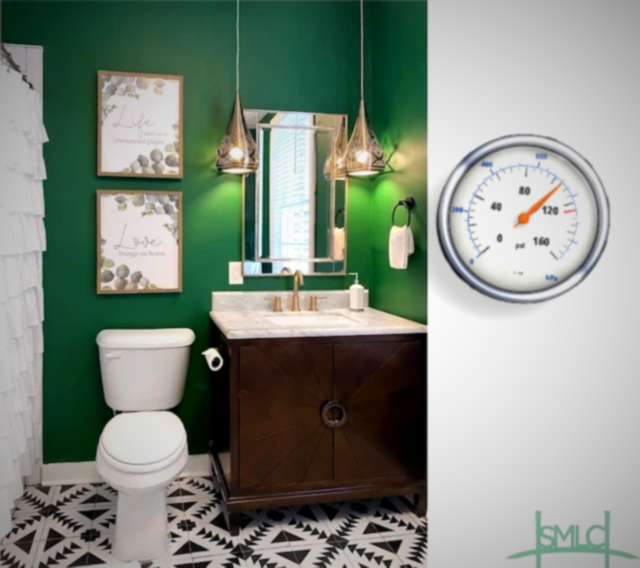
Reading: 105 psi
